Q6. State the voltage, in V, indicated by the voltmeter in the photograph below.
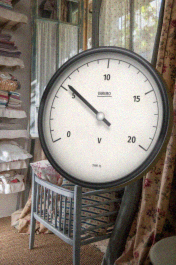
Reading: 5.5 V
